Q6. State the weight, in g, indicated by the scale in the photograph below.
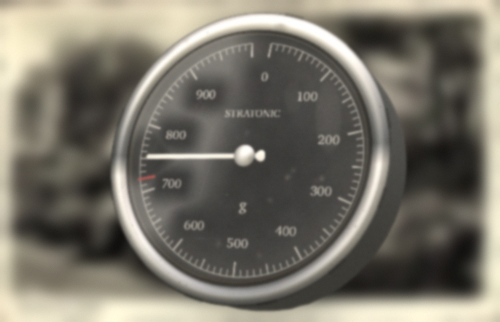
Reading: 750 g
